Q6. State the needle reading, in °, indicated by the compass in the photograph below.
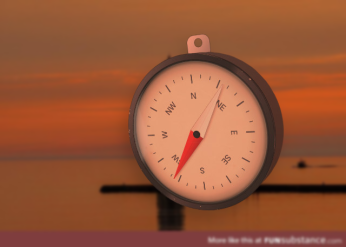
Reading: 215 °
